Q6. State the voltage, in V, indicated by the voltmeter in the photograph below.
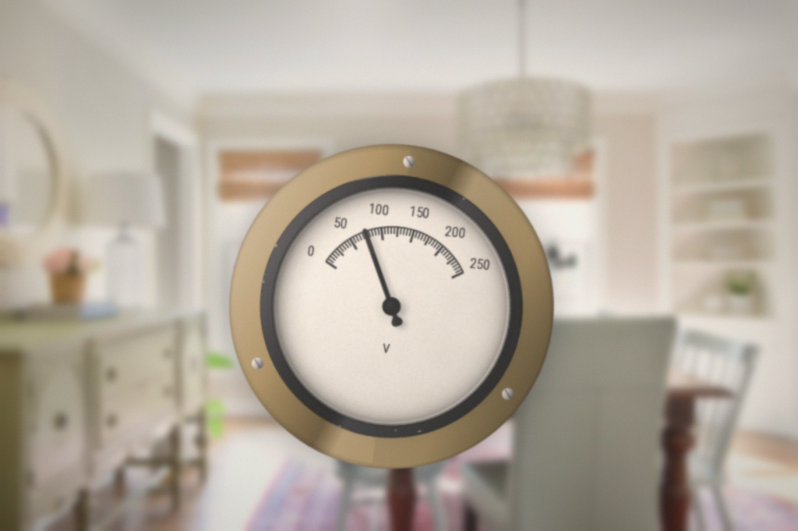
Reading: 75 V
